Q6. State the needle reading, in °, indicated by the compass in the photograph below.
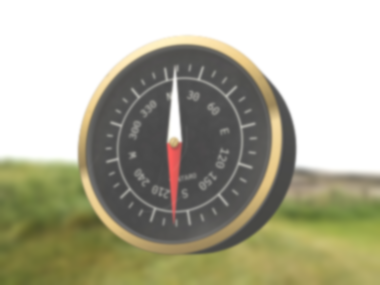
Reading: 190 °
